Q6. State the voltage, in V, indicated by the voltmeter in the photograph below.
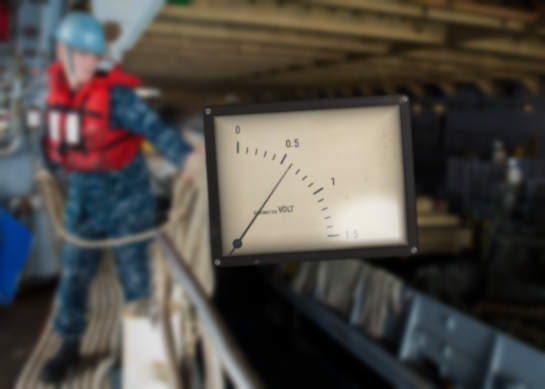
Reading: 0.6 V
